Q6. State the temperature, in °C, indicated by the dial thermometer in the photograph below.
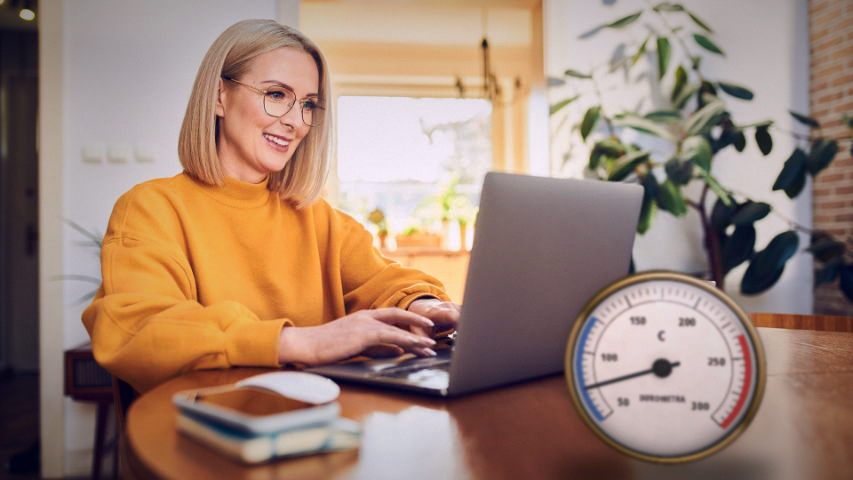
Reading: 75 °C
